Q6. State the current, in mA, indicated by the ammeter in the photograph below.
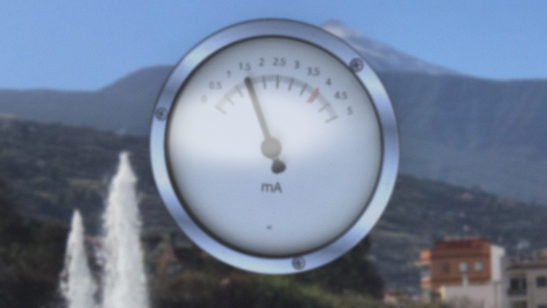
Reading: 1.5 mA
